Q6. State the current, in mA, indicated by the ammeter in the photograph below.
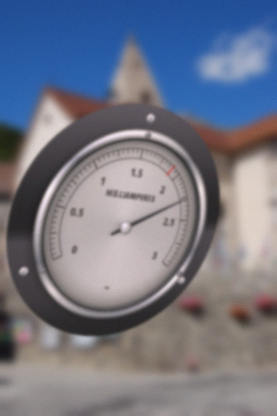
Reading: 2.25 mA
